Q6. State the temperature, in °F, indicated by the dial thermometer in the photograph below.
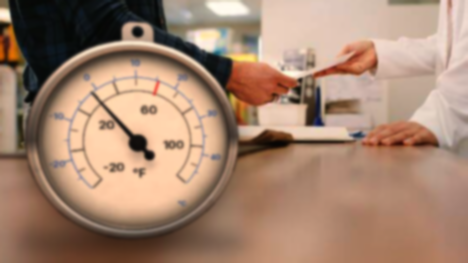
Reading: 30 °F
